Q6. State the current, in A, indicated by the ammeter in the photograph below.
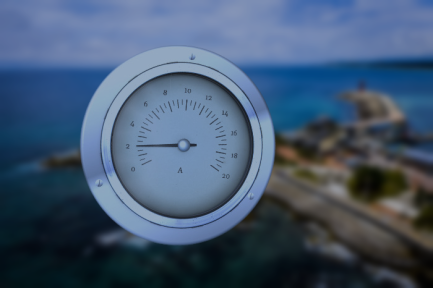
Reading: 2 A
